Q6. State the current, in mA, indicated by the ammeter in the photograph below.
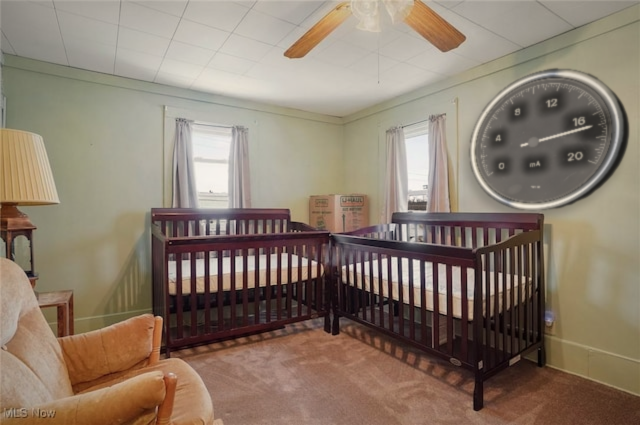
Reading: 17 mA
